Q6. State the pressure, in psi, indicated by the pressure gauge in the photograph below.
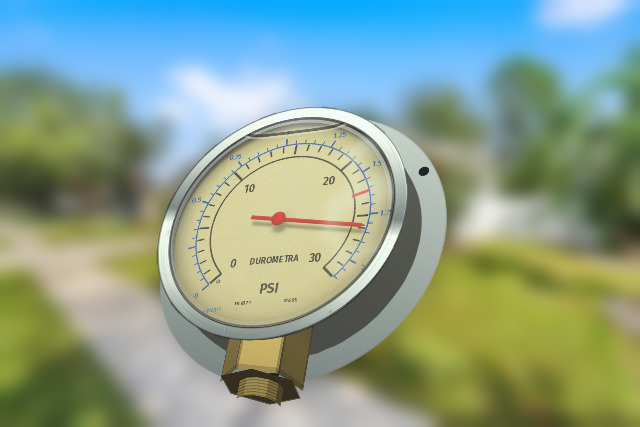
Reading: 26 psi
